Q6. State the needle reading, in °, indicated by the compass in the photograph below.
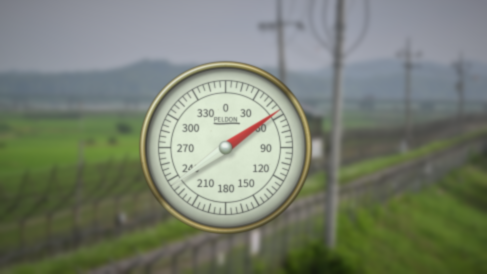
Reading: 55 °
